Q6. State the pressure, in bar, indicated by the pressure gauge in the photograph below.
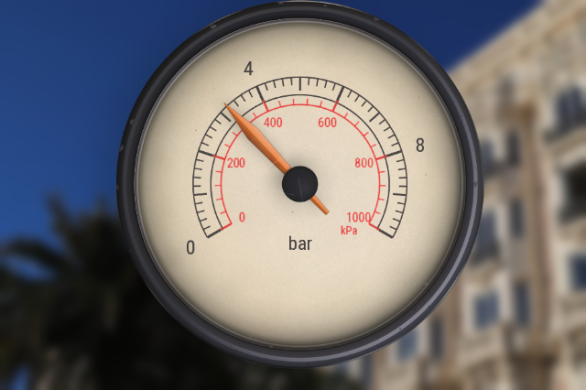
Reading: 3.2 bar
